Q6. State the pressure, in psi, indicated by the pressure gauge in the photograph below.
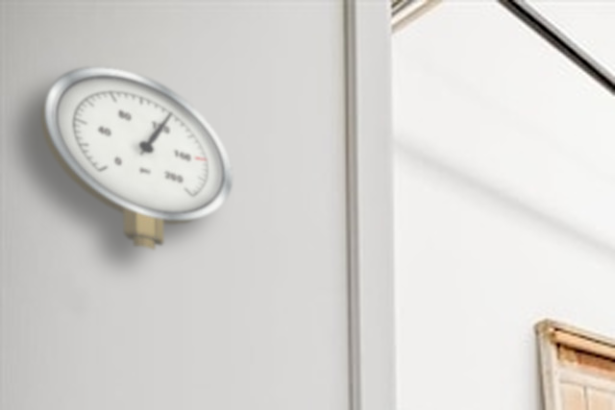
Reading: 120 psi
